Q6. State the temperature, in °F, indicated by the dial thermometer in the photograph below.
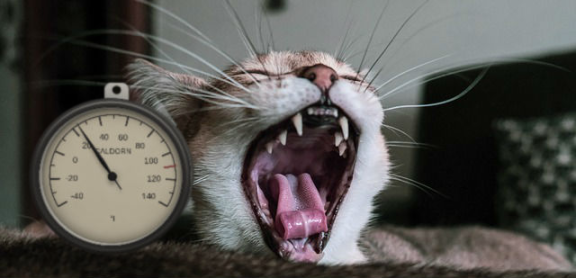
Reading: 25 °F
